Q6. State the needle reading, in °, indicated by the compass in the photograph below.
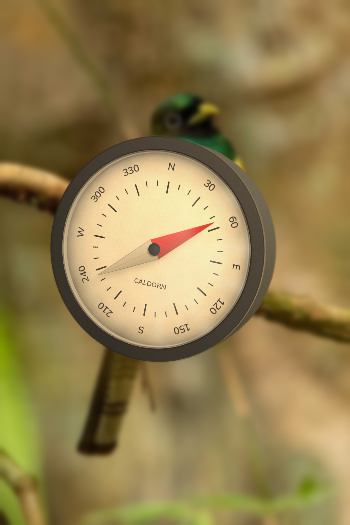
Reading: 55 °
